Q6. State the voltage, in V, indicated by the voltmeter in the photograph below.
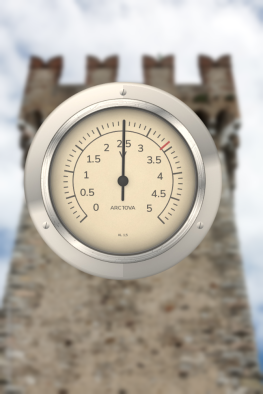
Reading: 2.5 V
